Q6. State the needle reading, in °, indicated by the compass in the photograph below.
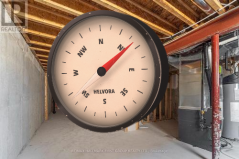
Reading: 52.5 °
